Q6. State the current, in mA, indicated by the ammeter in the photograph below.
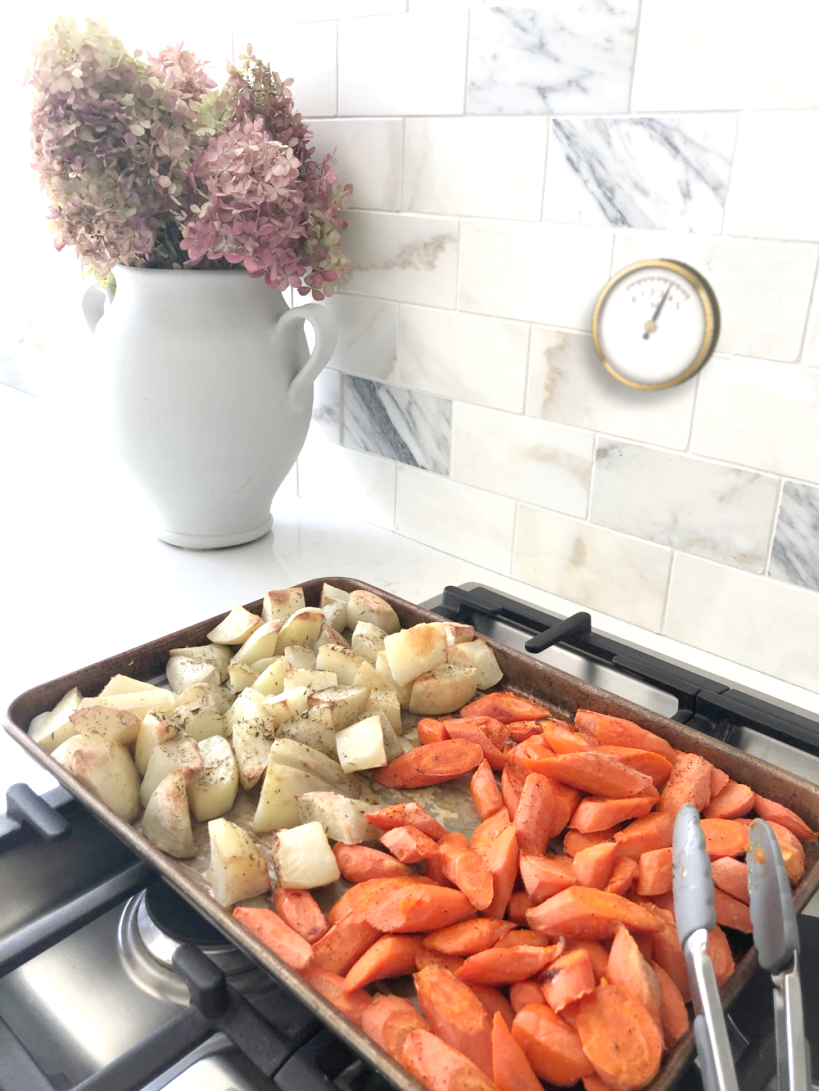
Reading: 3.5 mA
